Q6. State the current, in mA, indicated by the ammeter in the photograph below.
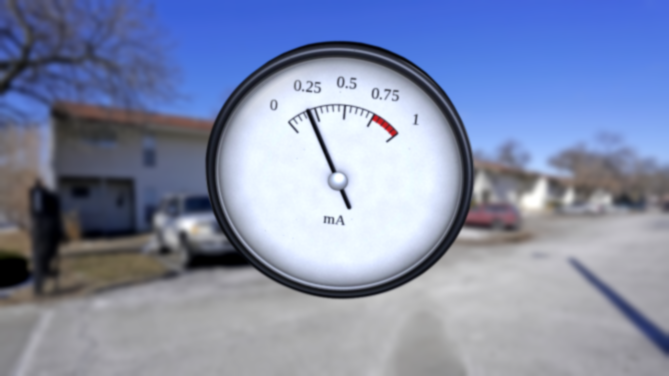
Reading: 0.2 mA
